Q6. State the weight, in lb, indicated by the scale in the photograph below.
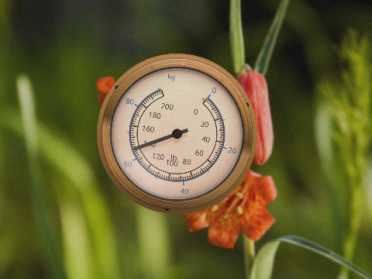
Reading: 140 lb
